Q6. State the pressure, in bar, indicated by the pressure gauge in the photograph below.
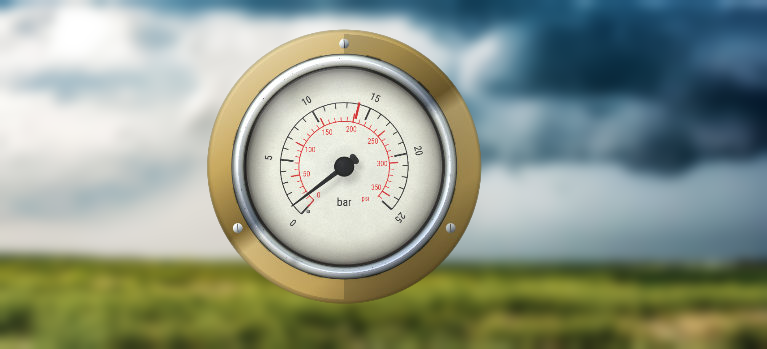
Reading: 1 bar
